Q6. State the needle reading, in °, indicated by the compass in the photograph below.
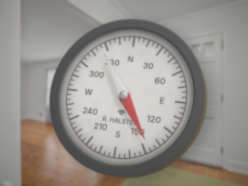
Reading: 145 °
